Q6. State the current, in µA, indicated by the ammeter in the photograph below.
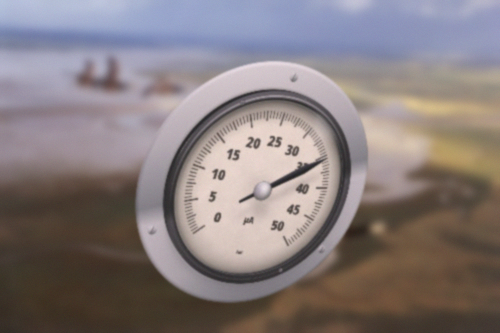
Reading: 35 µA
